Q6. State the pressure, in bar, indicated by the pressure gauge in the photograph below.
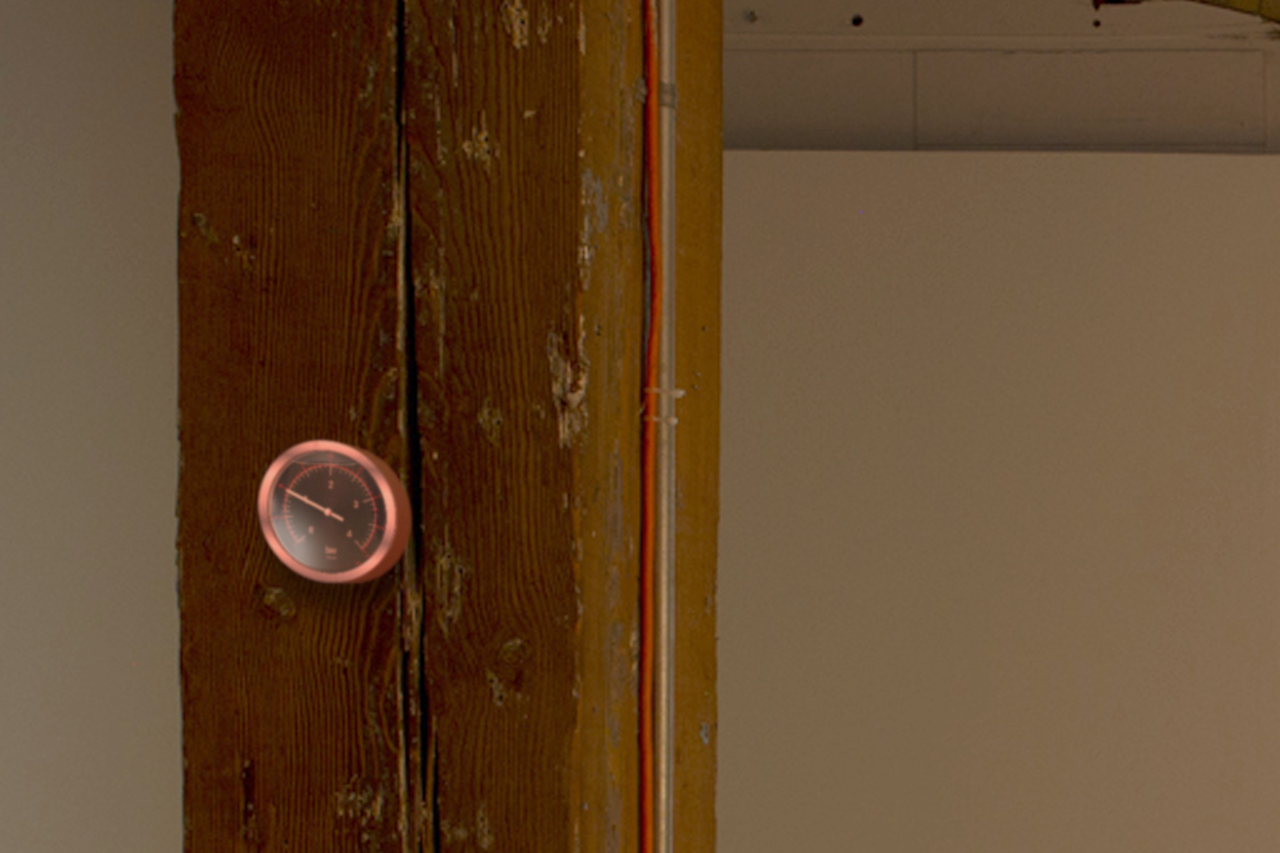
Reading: 1 bar
